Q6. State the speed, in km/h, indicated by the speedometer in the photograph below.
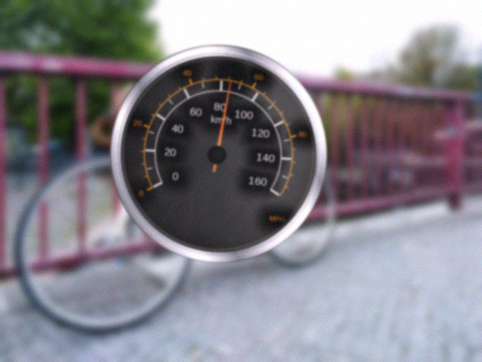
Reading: 85 km/h
